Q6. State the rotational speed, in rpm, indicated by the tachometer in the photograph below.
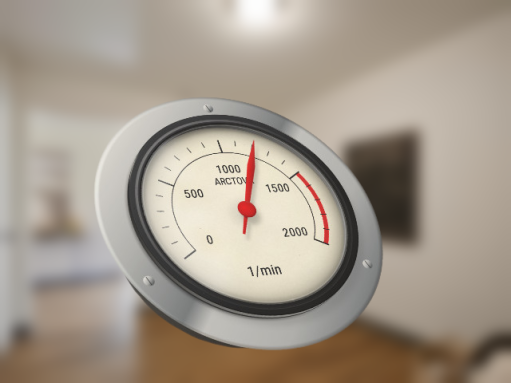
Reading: 1200 rpm
